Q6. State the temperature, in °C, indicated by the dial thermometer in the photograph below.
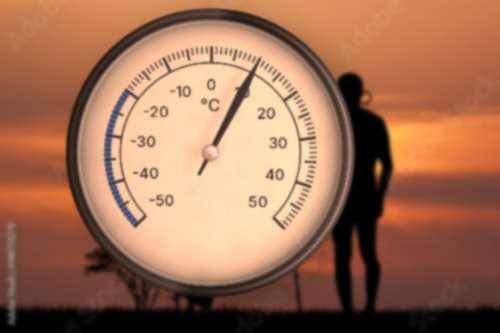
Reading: 10 °C
